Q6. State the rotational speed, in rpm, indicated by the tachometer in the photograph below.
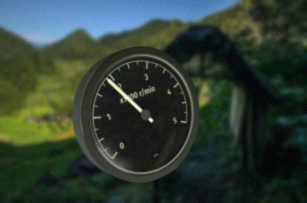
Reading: 1875 rpm
